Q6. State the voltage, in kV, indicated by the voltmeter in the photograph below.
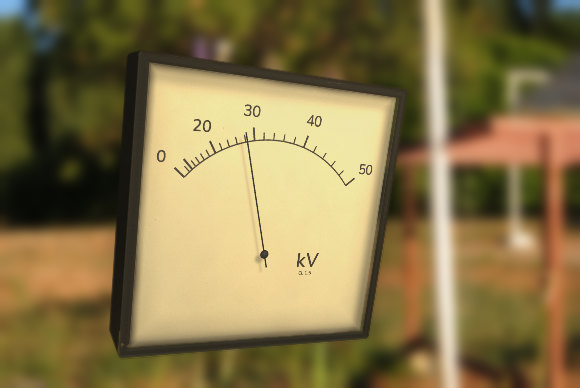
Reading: 28 kV
